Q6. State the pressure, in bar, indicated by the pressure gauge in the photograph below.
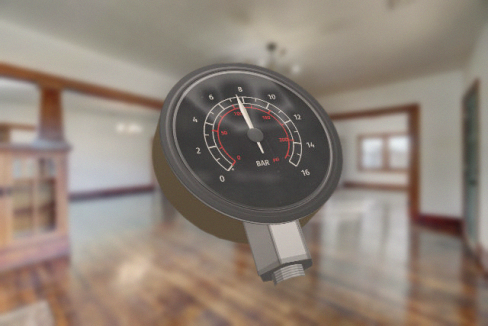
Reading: 7.5 bar
